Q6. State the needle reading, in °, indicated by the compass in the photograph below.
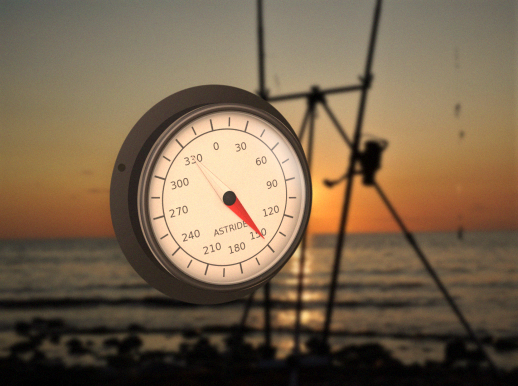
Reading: 150 °
